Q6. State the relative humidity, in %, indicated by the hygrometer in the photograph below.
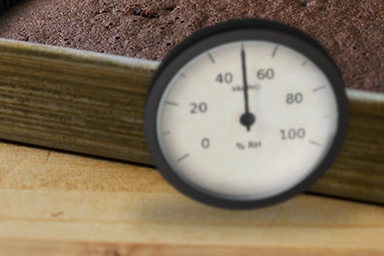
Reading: 50 %
